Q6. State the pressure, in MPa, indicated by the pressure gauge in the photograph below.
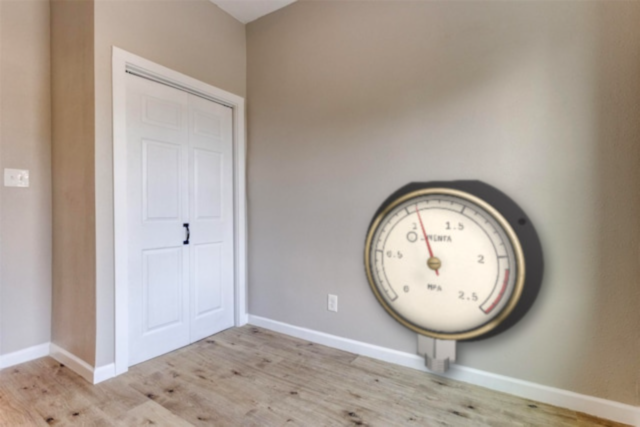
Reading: 1.1 MPa
